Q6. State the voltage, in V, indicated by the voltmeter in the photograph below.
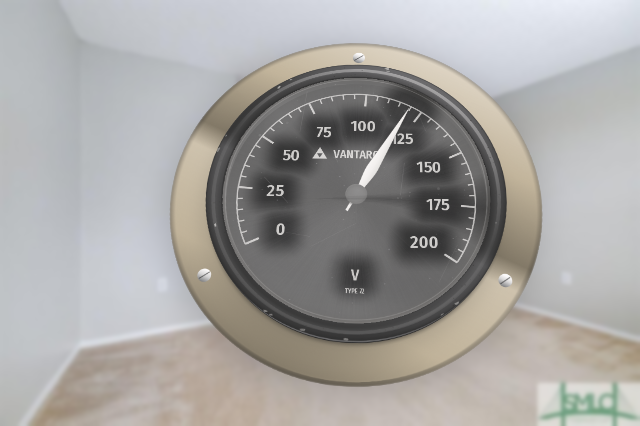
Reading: 120 V
